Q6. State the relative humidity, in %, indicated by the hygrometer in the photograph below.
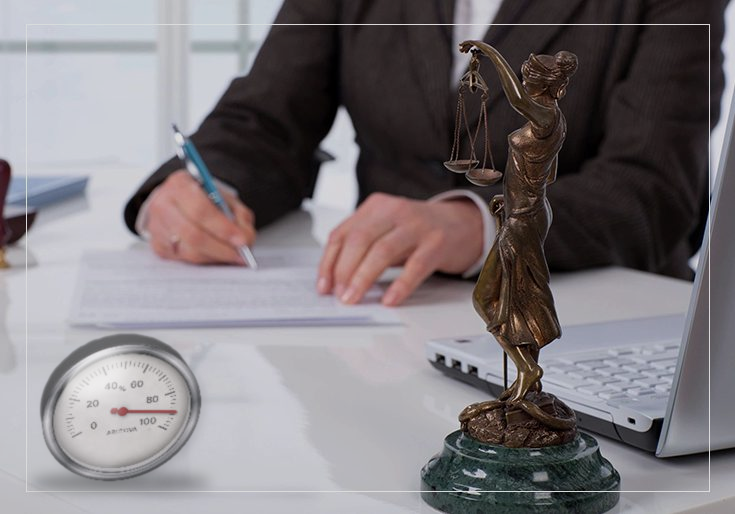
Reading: 90 %
